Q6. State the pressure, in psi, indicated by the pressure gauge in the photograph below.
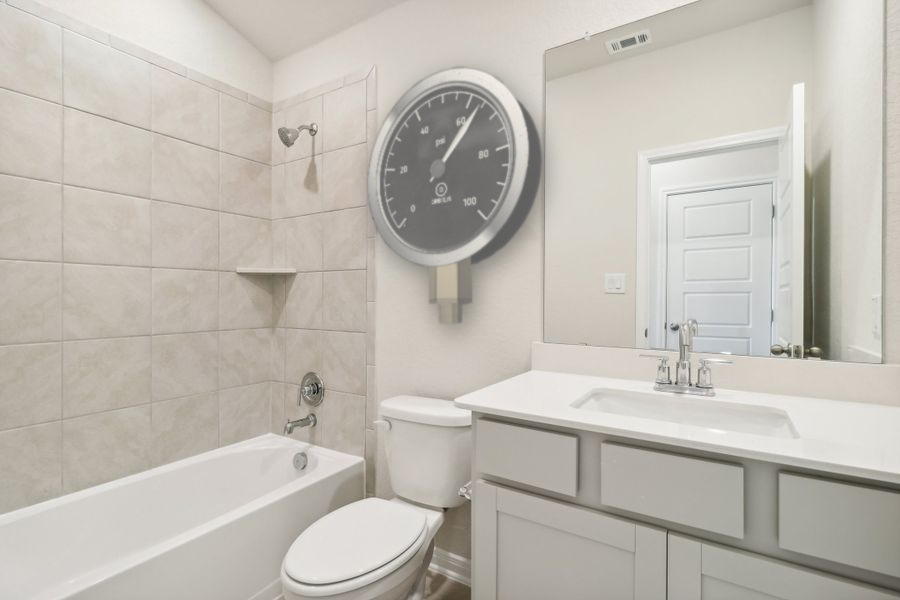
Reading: 65 psi
